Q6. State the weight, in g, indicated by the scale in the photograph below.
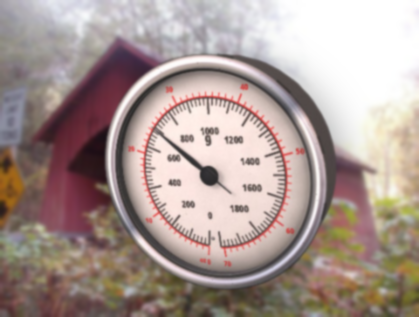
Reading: 700 g
